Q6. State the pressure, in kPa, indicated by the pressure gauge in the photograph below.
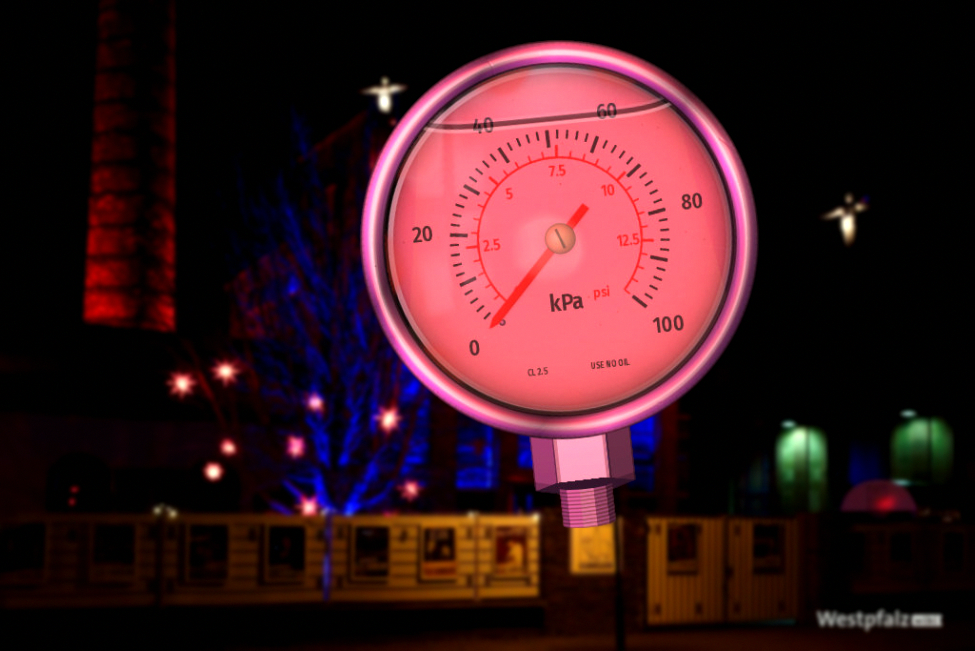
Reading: 0 kPa
